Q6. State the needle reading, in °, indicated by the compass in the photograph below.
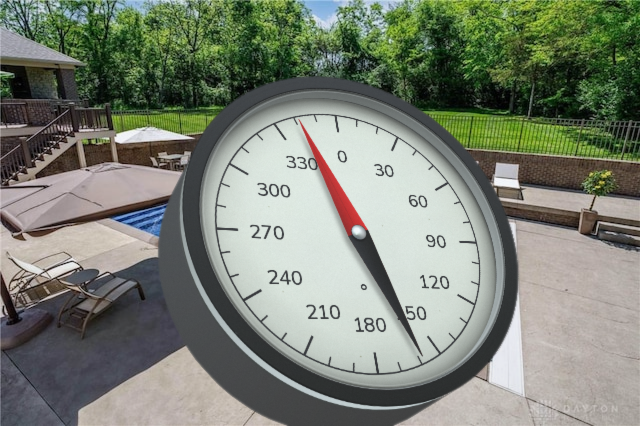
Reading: 340 °
